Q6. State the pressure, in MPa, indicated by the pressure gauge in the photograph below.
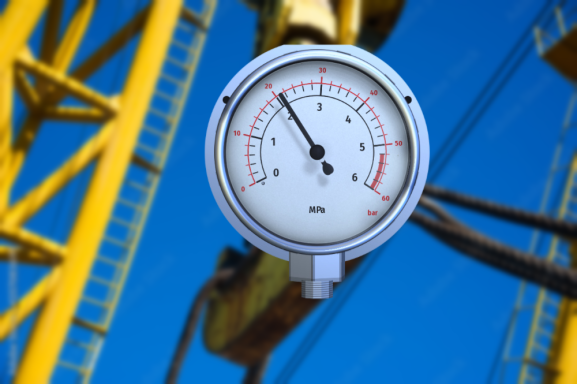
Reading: 2.1 MPa
